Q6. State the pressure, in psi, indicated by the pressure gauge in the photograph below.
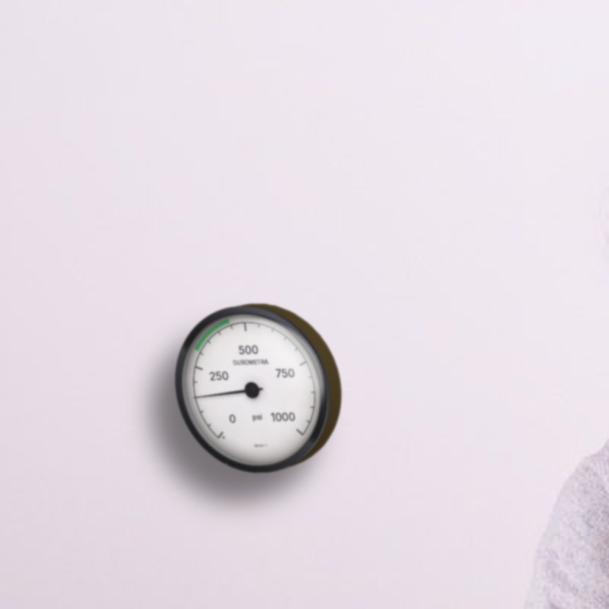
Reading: 150 psi
